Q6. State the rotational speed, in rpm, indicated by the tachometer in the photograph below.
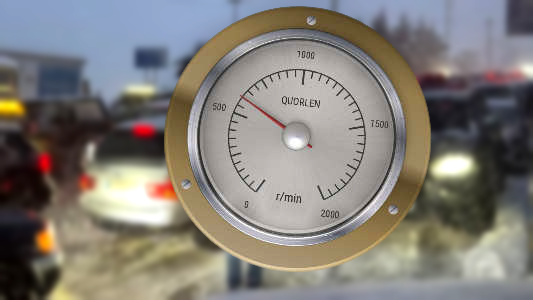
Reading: 600 rpm
